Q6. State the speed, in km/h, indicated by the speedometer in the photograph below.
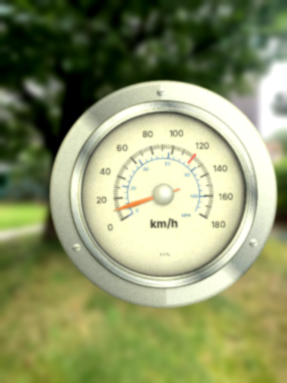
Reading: 10 km/h
